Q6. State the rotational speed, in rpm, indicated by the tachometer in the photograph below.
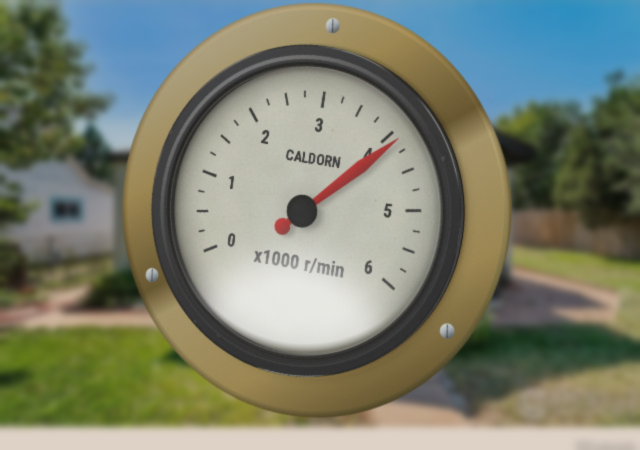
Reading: 4125 rpm
